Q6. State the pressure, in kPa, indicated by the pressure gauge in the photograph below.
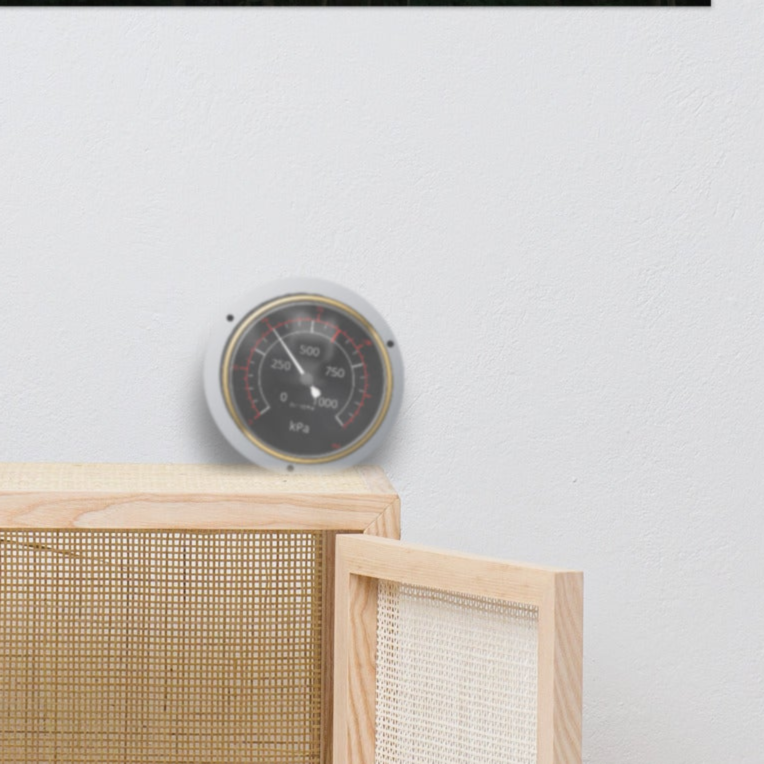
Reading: 350 kPa
